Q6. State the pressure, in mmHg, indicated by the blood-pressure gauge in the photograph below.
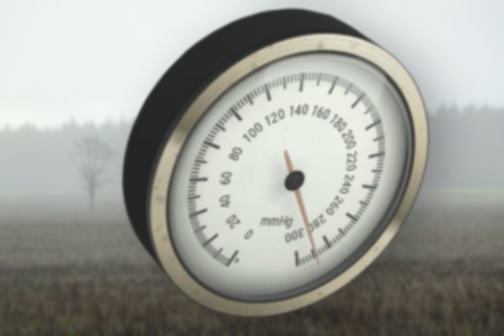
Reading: 290 mmHg
